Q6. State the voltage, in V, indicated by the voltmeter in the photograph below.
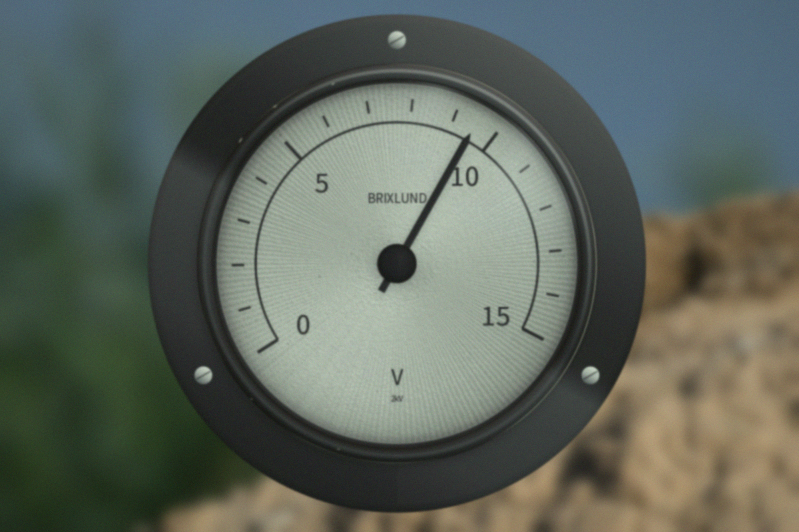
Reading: 9.5 V
